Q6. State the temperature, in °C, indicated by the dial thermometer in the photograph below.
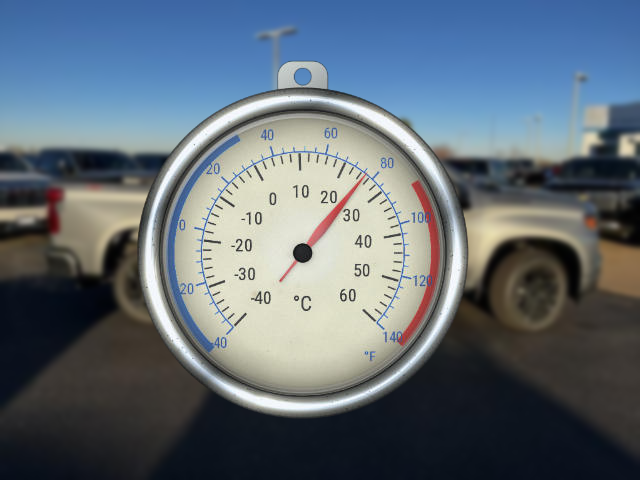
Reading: 25 °C
